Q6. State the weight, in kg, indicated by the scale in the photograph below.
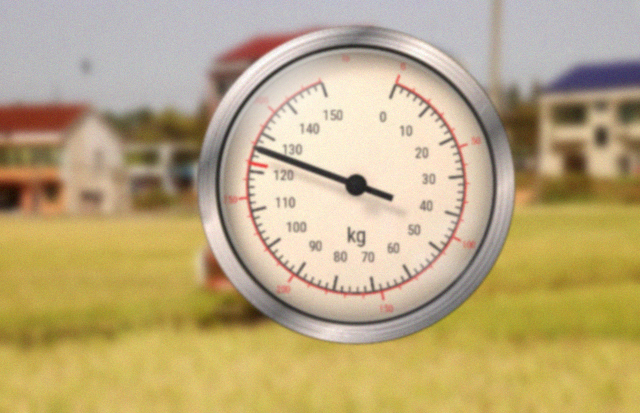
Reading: 126 kg
